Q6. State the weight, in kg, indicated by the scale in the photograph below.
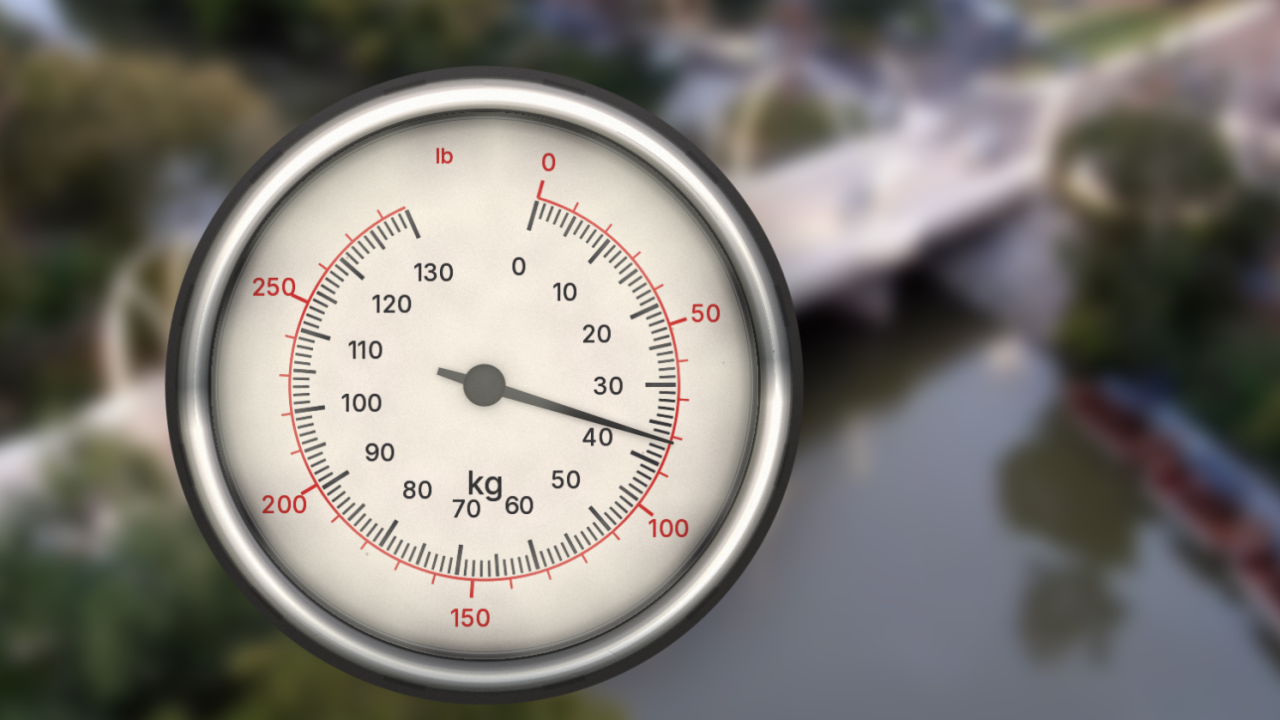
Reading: 37 kg
